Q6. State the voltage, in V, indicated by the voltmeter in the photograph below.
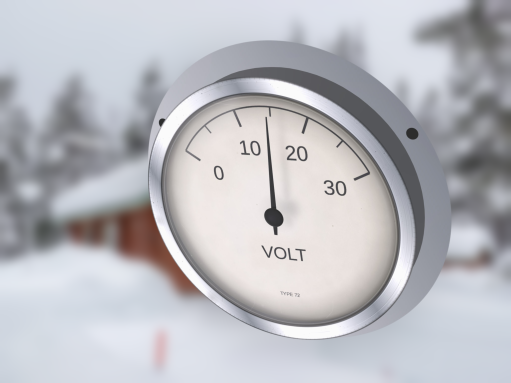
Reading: 15 V
